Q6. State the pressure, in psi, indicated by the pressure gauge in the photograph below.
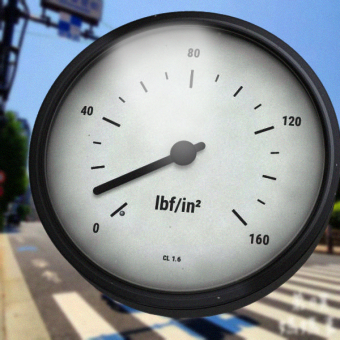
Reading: 10 psi
